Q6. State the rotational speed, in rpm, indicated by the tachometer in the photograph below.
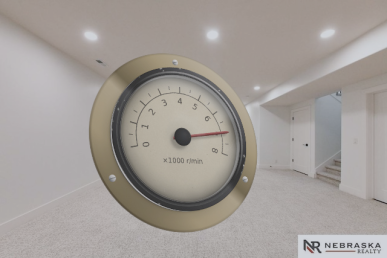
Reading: 7000 rpm
